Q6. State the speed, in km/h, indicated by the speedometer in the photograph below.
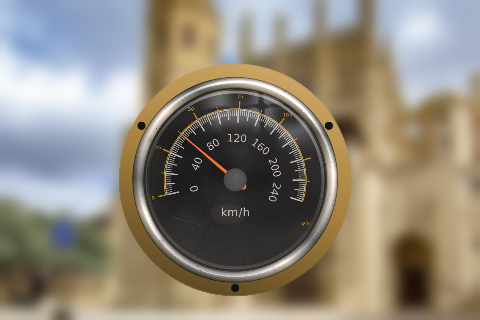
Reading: 60 km/h
